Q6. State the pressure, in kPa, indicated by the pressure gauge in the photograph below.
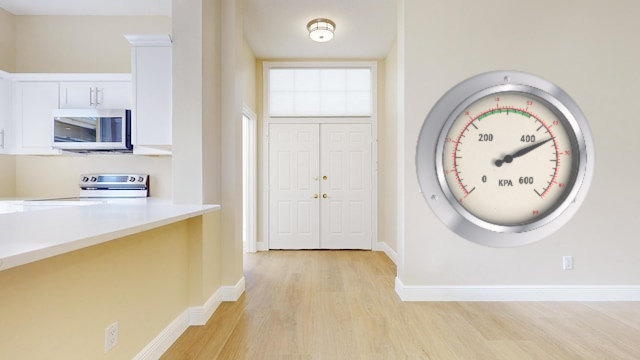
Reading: 440 kPa
